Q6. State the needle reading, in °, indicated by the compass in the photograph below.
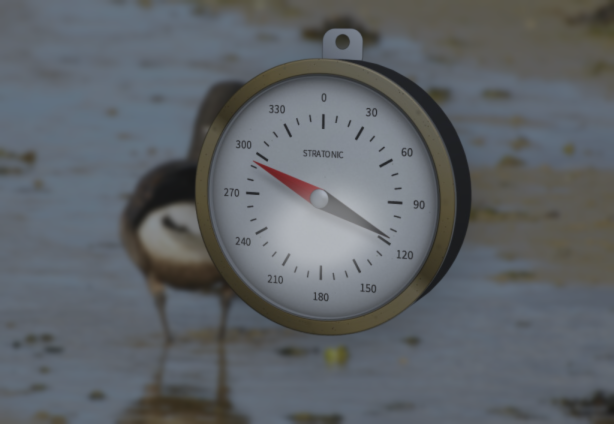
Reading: 295 °
